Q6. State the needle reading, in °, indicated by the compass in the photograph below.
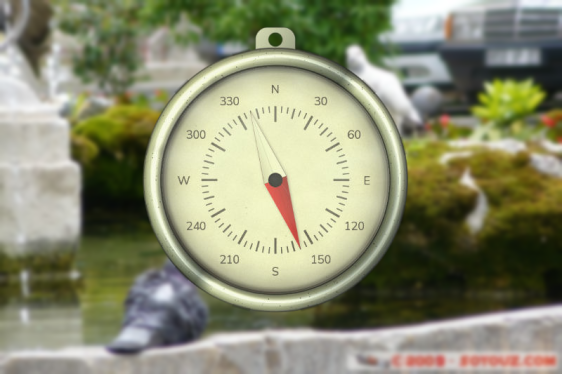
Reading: 160 °
